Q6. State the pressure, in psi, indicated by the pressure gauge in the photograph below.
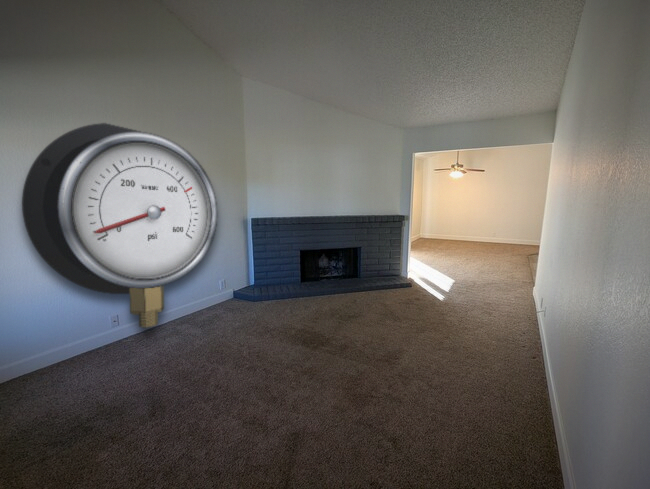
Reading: 20 psi
